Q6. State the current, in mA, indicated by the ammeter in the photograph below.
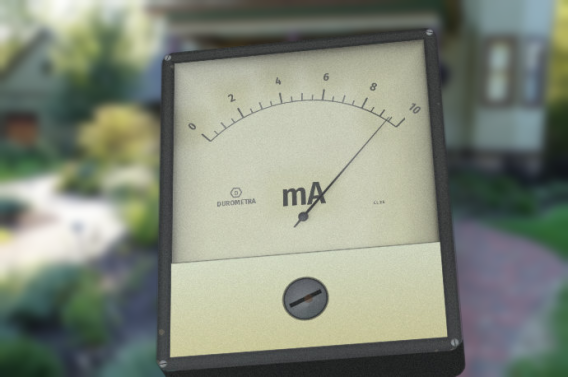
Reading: 9.5 mA
